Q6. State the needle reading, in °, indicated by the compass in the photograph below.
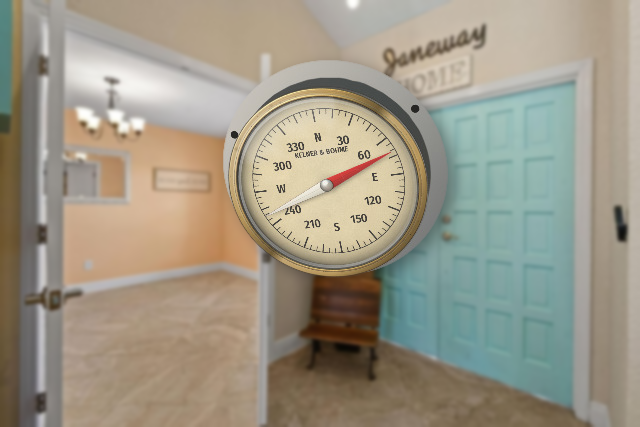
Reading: 70 °
